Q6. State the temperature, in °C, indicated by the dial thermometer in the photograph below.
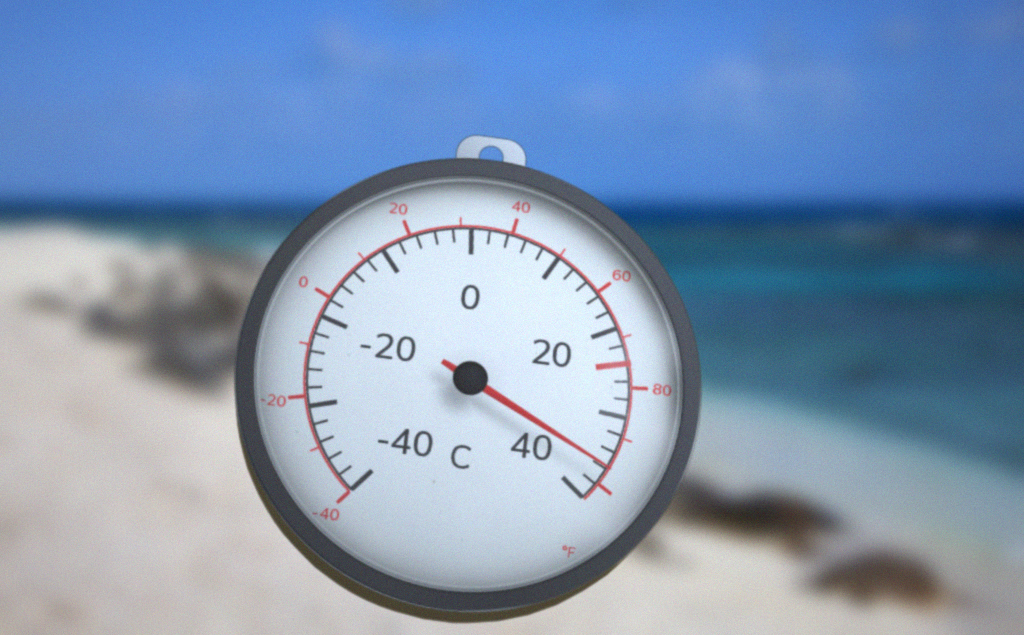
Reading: 36 °C
